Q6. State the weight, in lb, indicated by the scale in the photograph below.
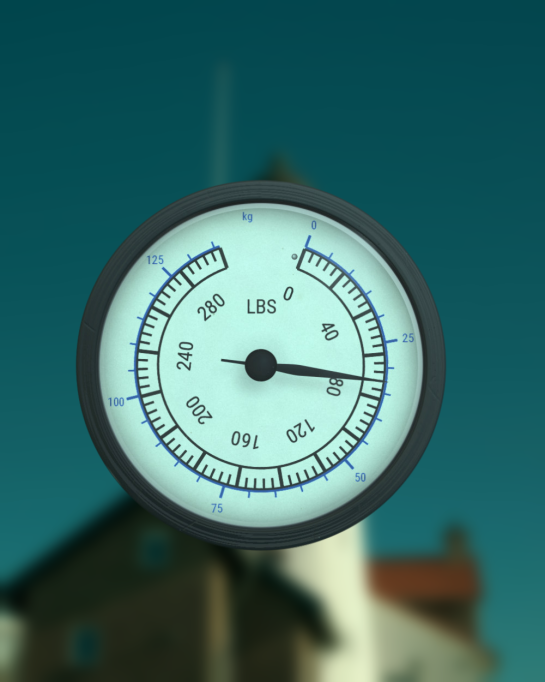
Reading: 72 lb
